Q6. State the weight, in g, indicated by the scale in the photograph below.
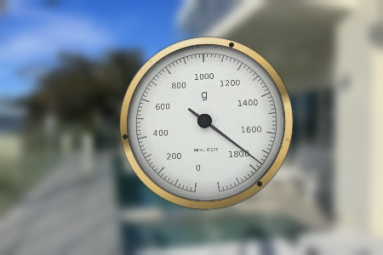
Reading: 1760 g
